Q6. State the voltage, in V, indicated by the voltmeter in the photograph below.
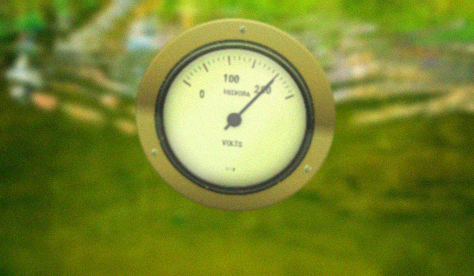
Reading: 200 V
